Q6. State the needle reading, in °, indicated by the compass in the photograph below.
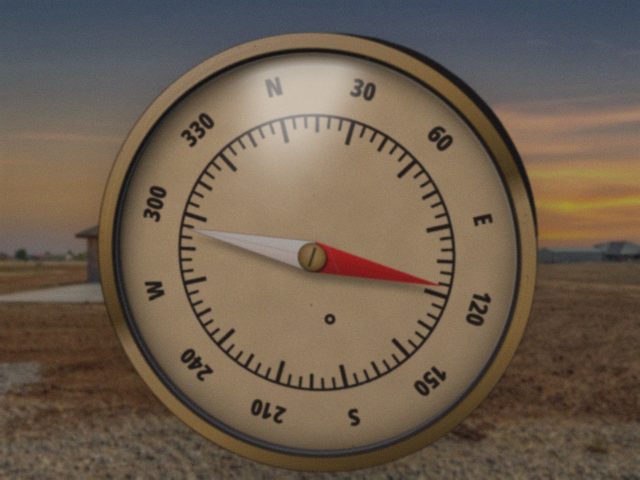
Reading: 115 °
